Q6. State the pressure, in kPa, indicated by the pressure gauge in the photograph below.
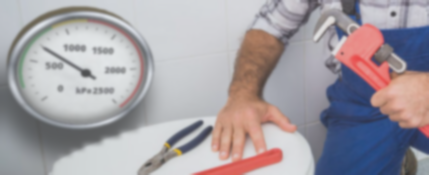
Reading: 700 kPa
